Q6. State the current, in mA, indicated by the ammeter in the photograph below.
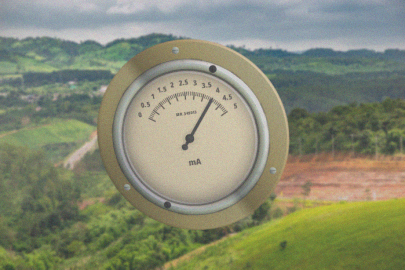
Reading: 4 mA
